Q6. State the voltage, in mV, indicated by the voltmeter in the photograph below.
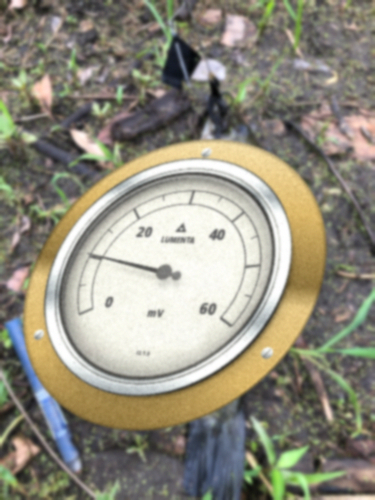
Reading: 10 mV
